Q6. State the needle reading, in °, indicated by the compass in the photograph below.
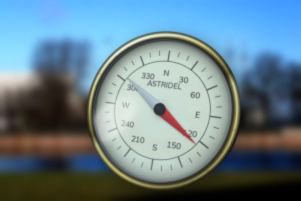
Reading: 125 °
